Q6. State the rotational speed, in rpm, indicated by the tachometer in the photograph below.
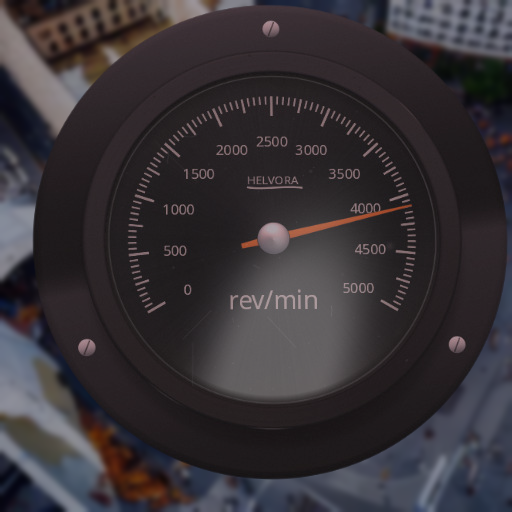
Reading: 4100 rpm
